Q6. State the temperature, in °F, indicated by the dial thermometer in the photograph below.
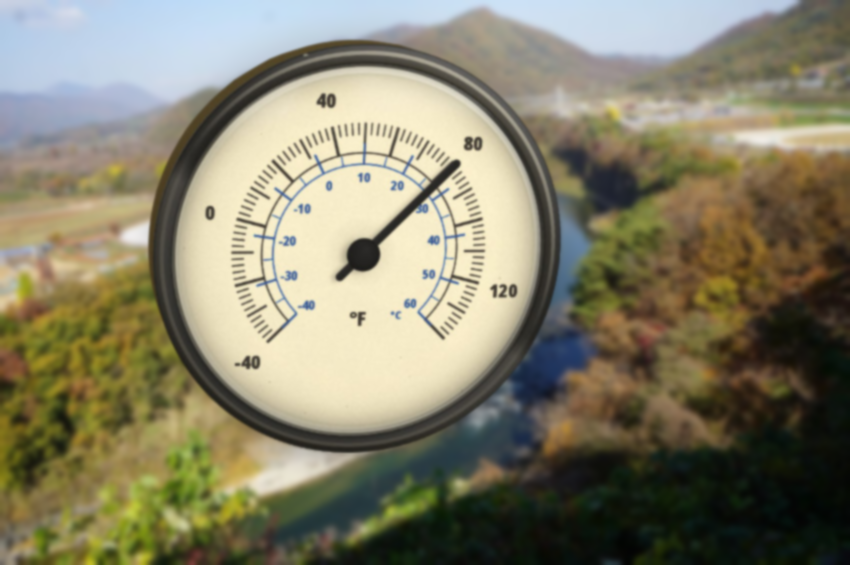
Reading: 80 °F
